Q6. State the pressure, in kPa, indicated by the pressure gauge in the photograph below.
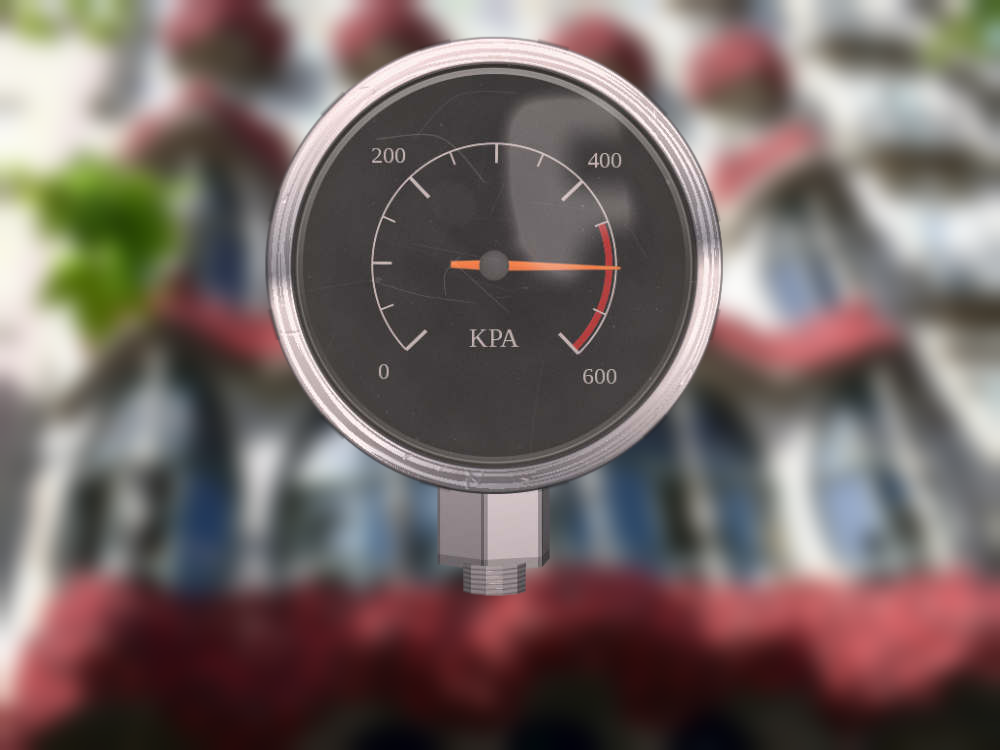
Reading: 500 kPa
